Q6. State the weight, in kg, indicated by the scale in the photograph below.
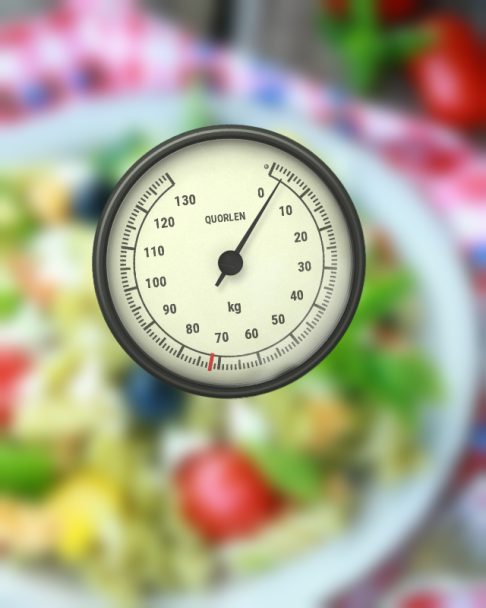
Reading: 3 kg
